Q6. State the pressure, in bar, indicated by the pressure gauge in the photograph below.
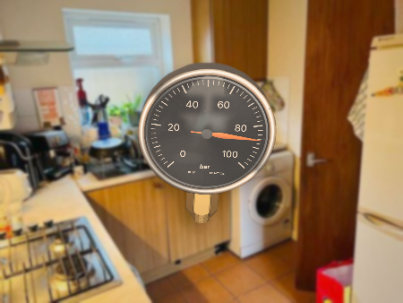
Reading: 86 bar
